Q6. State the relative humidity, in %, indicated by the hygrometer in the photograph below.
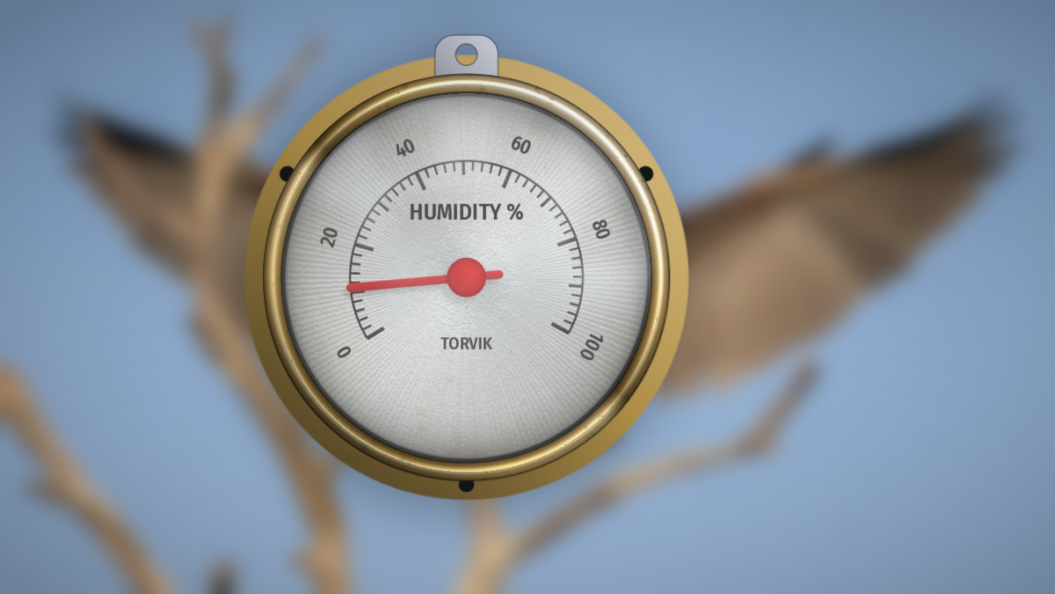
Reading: 11 %
